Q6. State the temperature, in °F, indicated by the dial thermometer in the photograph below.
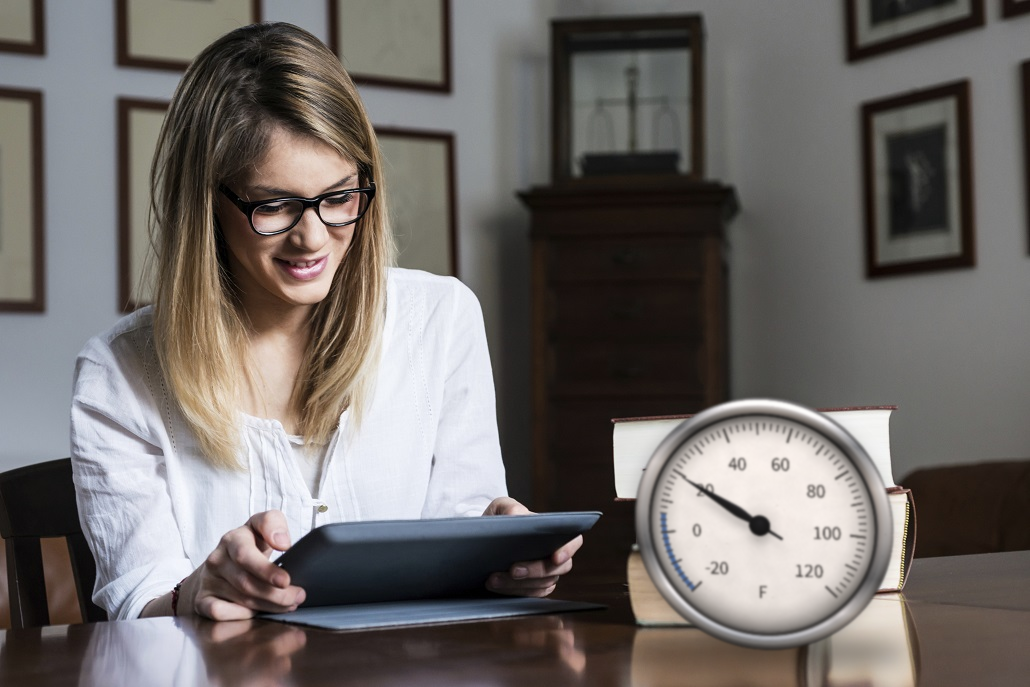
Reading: 20 °F
